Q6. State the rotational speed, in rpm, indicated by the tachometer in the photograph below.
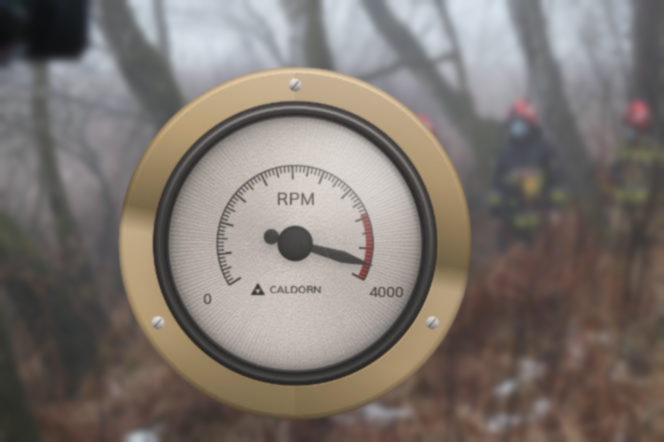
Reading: 3800 rpm
